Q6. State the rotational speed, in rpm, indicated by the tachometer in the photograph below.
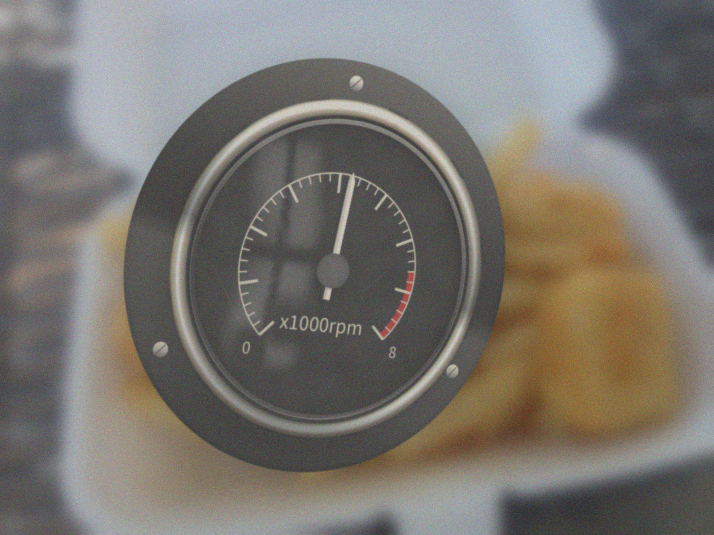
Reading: 4200 rpm
